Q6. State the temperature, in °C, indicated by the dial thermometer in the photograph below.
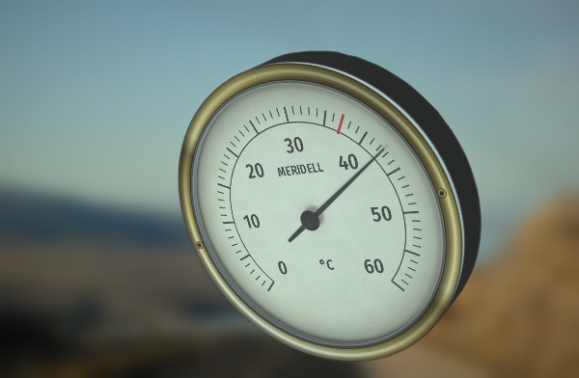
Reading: 42.5 °C
